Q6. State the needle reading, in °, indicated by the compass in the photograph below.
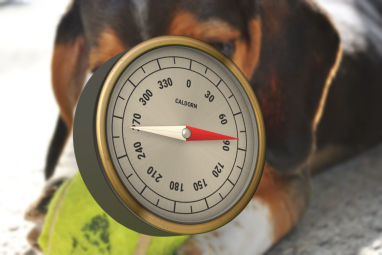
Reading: 82.5 °
